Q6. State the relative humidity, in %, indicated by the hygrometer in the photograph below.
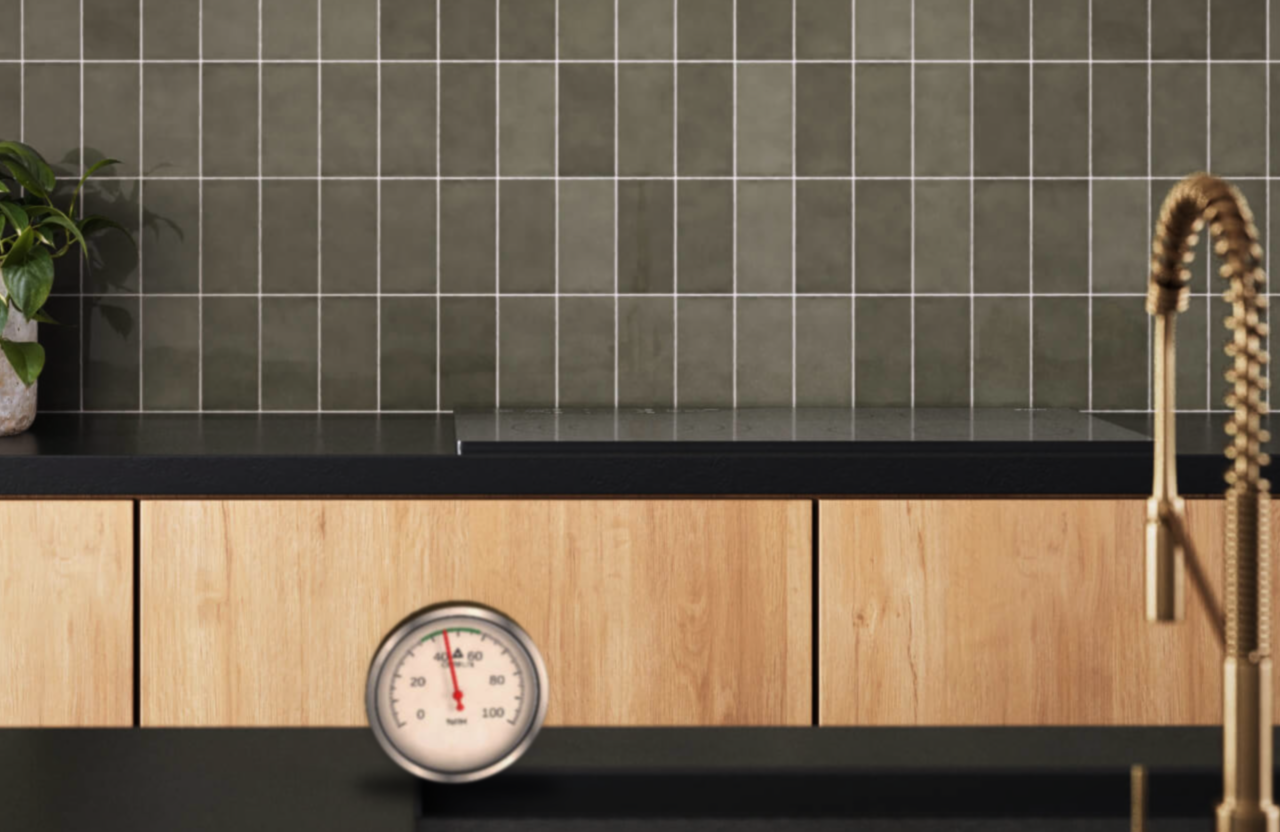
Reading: 45 %
